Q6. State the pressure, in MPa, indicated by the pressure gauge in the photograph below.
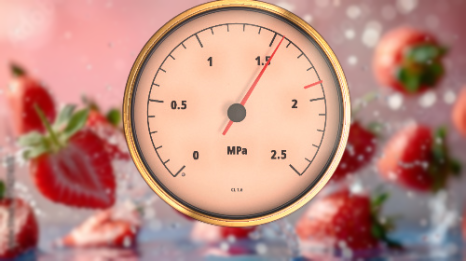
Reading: 1.55 MPa
